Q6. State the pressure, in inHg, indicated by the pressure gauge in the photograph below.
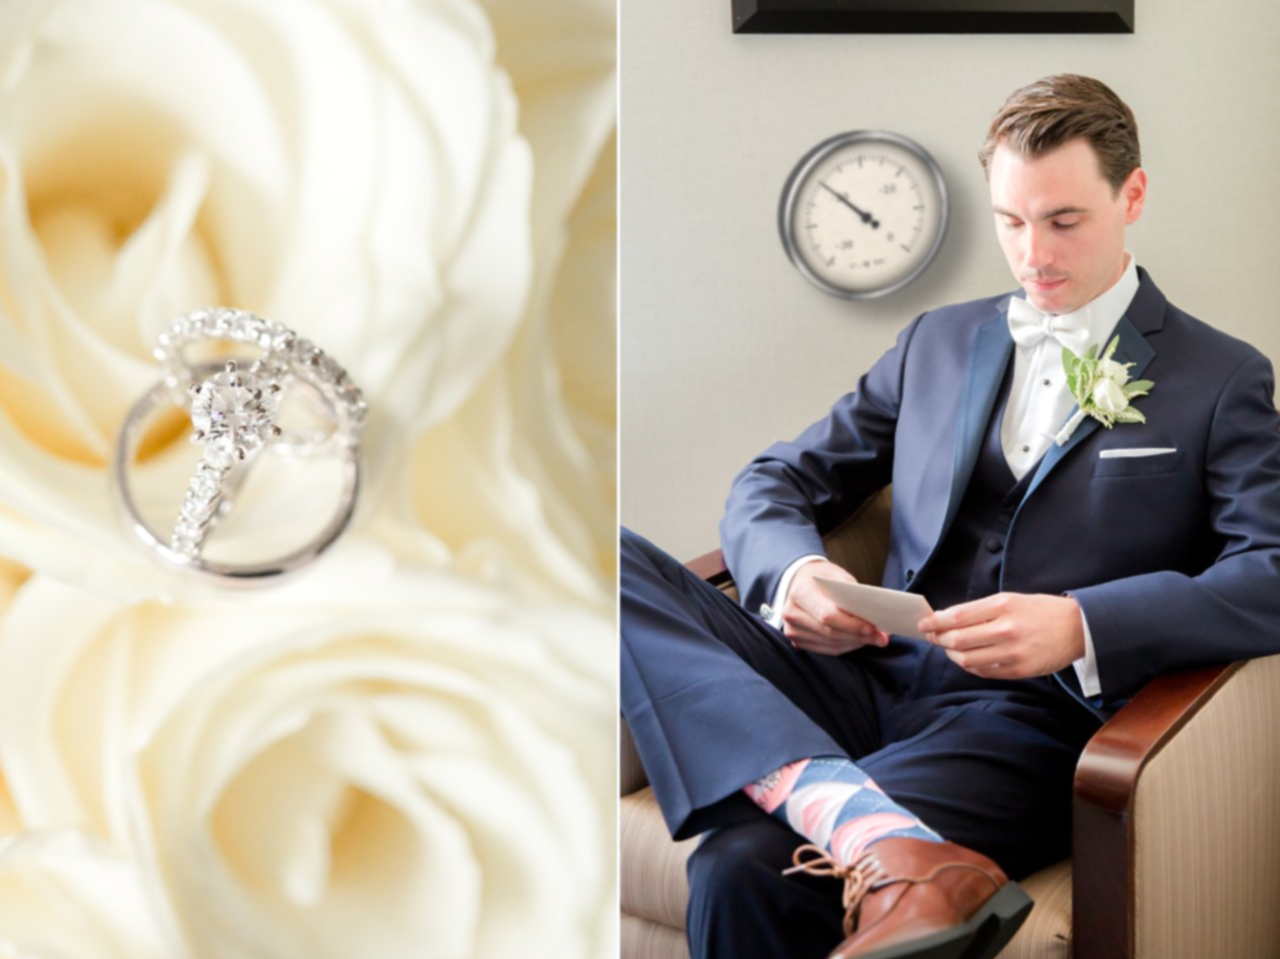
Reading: -20 inHg
